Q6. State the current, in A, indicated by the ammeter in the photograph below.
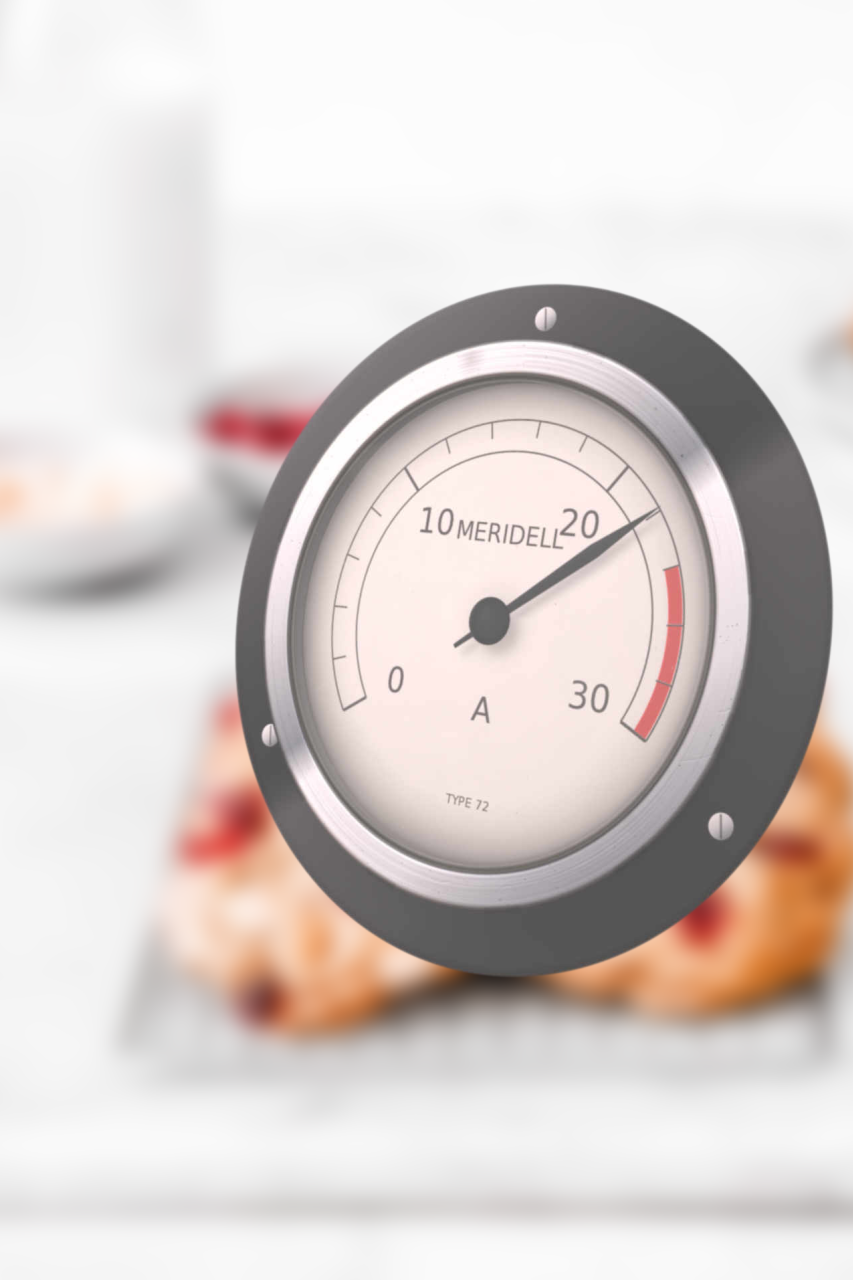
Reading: 22 A
